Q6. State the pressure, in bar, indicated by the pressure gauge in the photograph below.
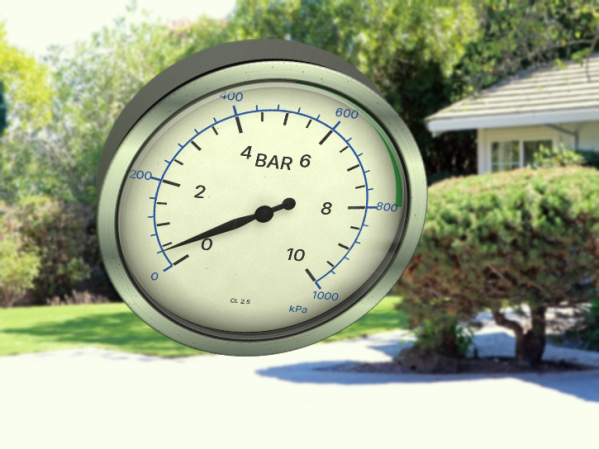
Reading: 0.5 bar
